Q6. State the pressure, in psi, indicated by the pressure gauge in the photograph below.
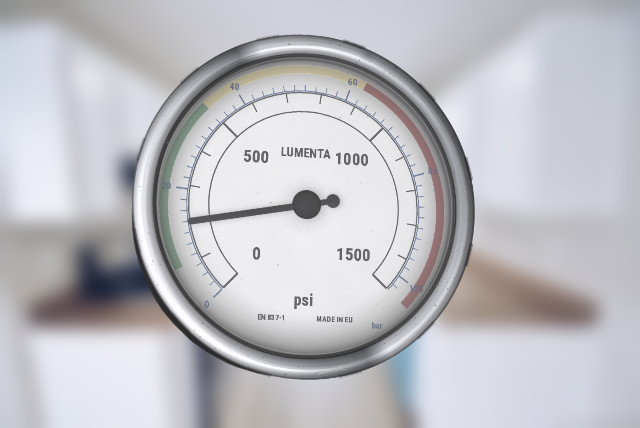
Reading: 200 psi
